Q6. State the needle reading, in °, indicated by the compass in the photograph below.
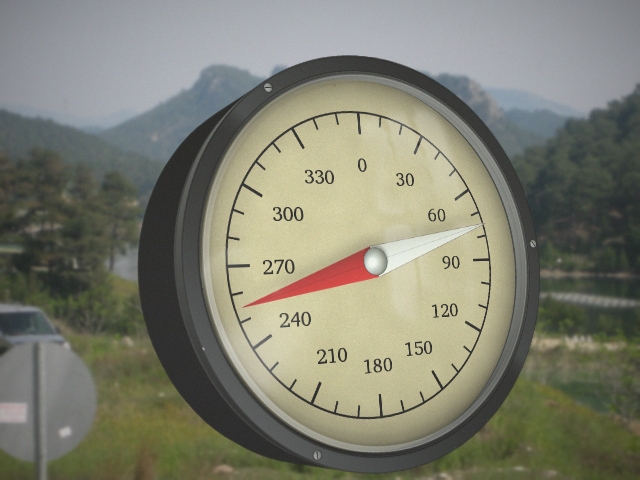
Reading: 255 °
